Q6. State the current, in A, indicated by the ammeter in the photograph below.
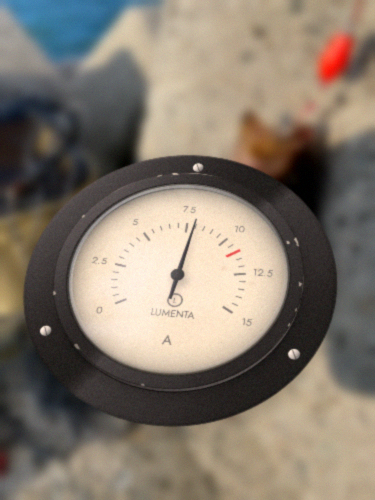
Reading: 8 A
